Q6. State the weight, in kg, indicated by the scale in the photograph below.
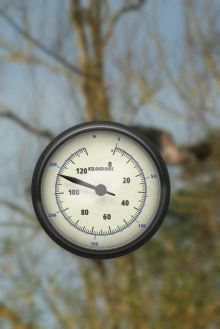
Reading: 110 kg
